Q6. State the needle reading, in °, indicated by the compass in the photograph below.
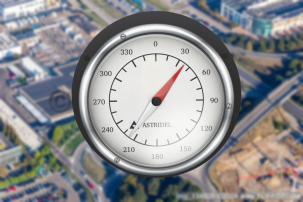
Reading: 37.5 °
